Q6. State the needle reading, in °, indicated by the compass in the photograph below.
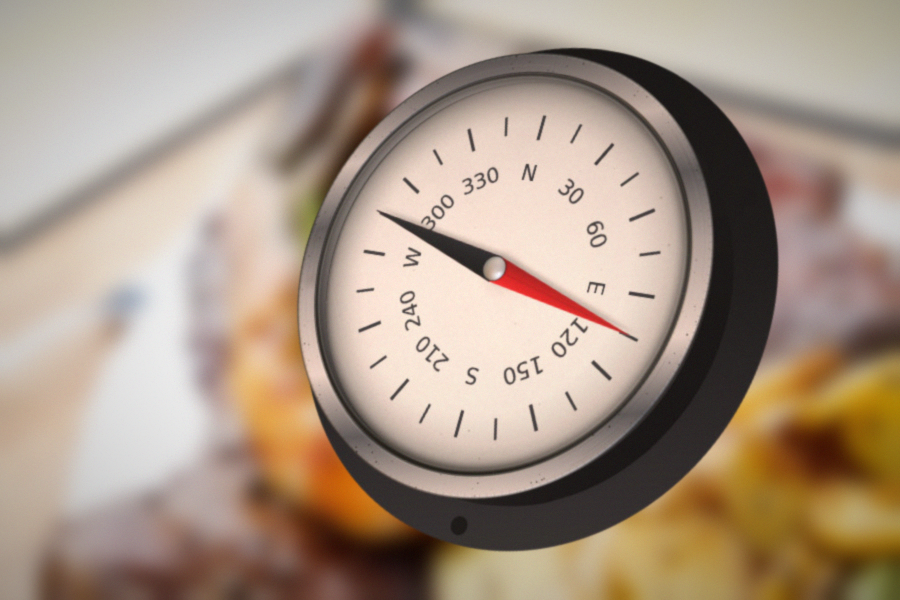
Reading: 105 °
